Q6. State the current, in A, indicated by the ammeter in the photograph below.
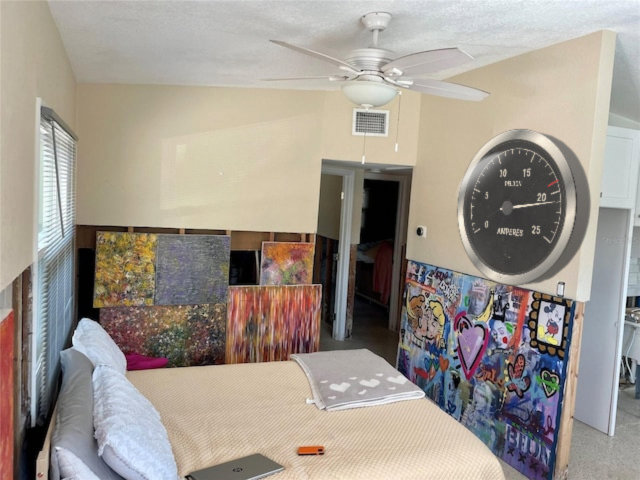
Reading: 21 A
